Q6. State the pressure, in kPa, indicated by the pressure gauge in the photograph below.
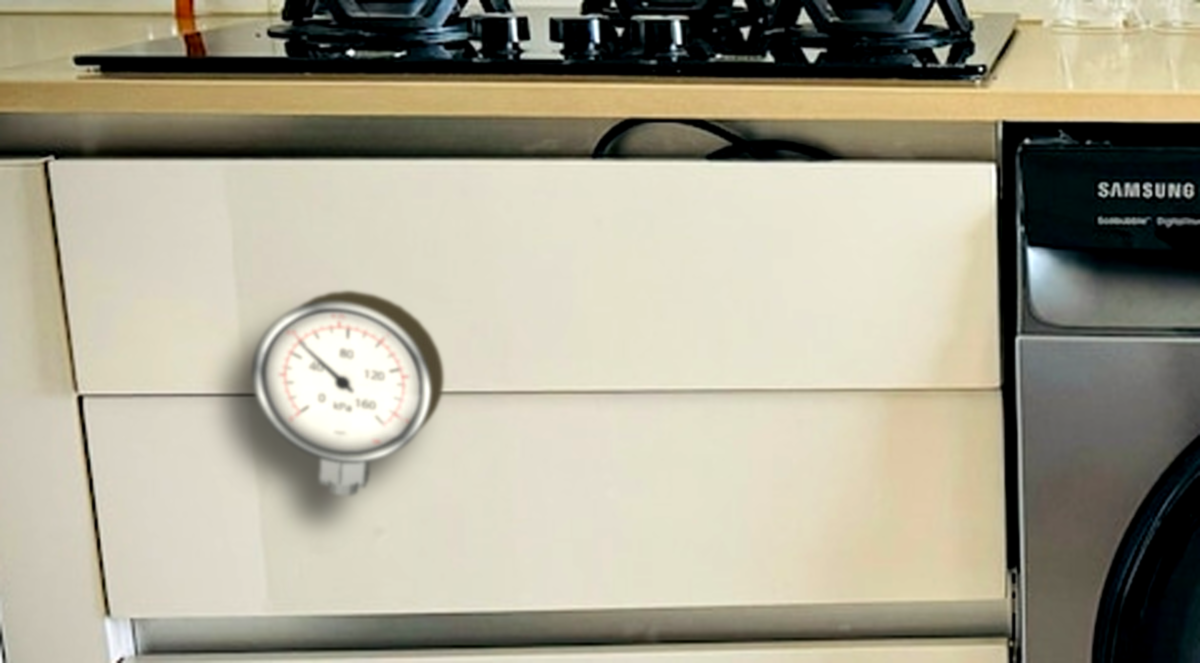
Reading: 50 kPa
